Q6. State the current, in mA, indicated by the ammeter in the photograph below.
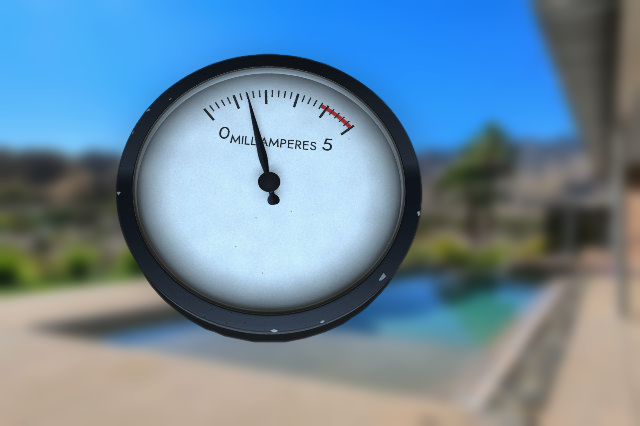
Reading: 1.4 mA
